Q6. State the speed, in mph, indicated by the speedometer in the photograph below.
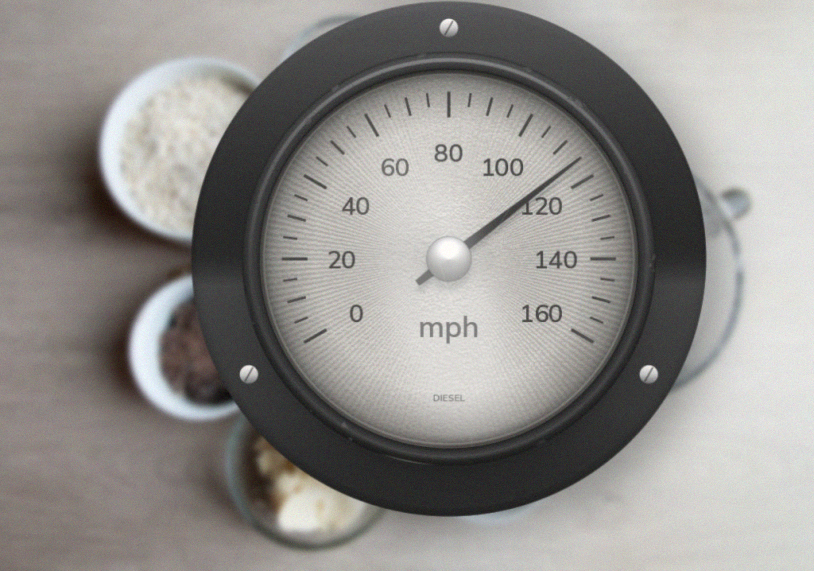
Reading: 115 mph
